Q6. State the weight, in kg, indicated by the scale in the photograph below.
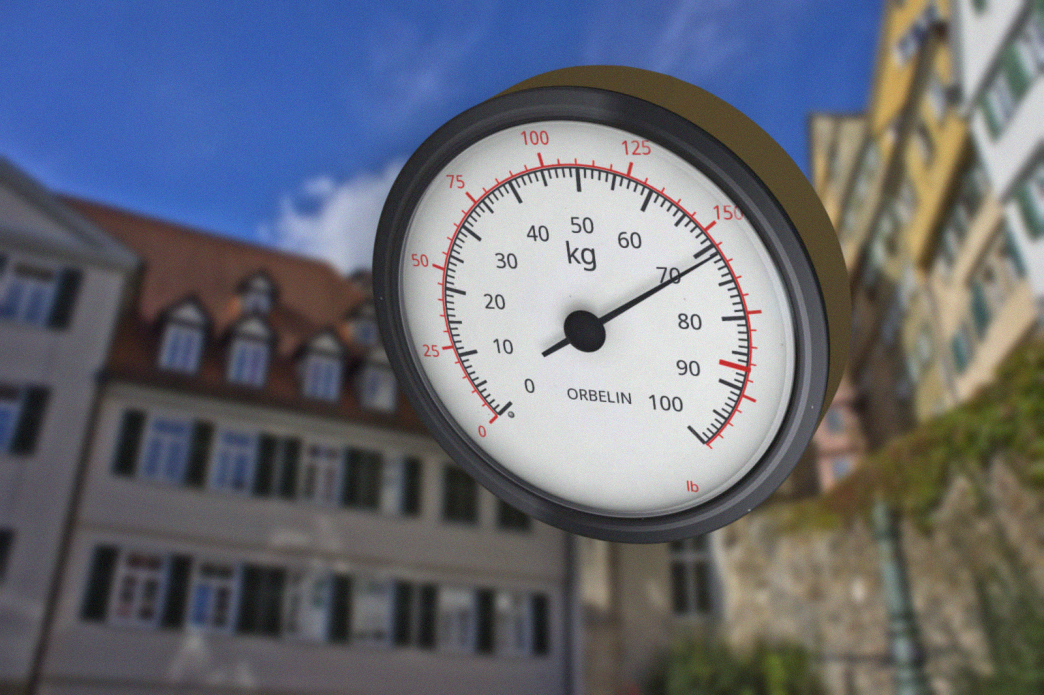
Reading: 71 kg
